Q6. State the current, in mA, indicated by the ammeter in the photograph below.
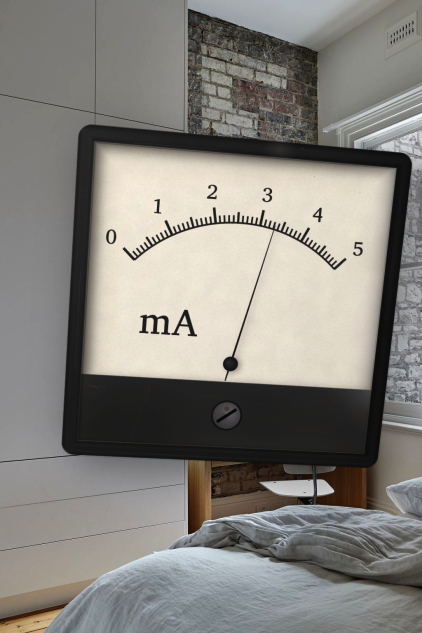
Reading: 3.3 mA
